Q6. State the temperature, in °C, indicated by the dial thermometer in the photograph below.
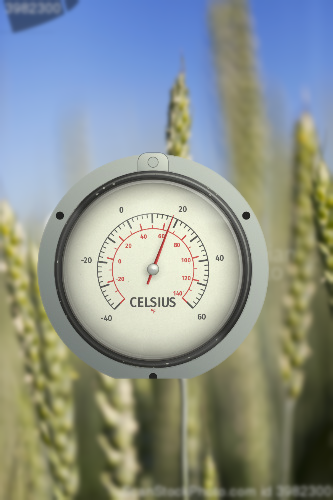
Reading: 18 °C
